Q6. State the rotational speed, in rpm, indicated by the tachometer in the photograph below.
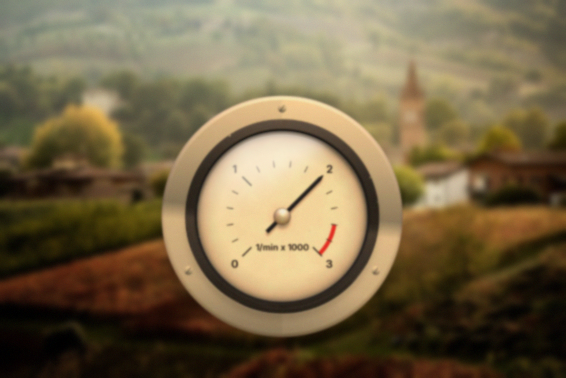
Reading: 2000 rpm
